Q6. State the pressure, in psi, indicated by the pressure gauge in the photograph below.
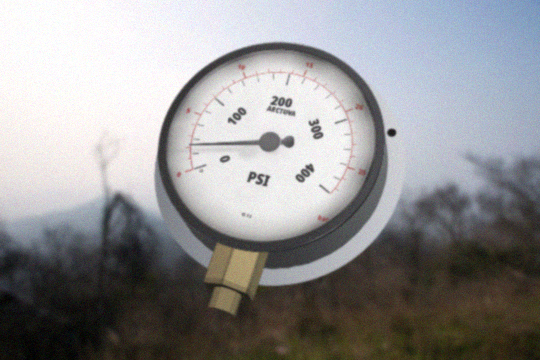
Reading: 30 psi
